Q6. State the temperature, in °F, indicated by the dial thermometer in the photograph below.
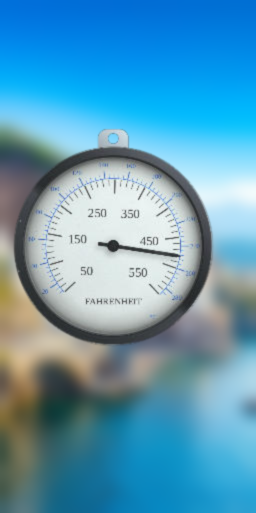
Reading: 480 °F
